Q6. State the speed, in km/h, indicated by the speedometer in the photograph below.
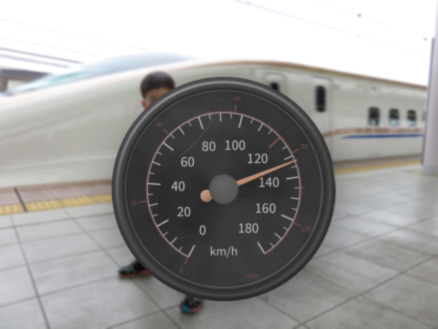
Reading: 132.5 km/h
